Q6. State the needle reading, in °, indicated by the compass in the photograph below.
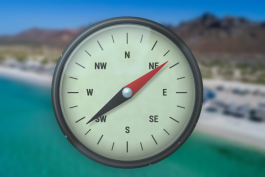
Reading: 52.5 °
